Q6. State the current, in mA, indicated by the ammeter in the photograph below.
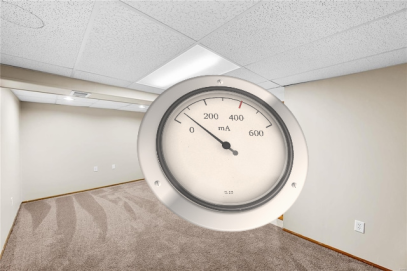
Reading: 50 mA
